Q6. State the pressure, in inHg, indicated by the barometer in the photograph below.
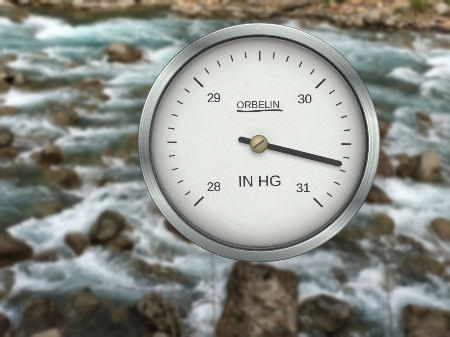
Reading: 30.65 inHg
